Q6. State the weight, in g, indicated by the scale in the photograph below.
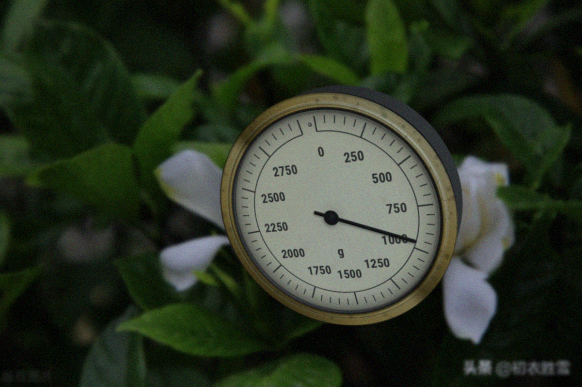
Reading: 950 g
